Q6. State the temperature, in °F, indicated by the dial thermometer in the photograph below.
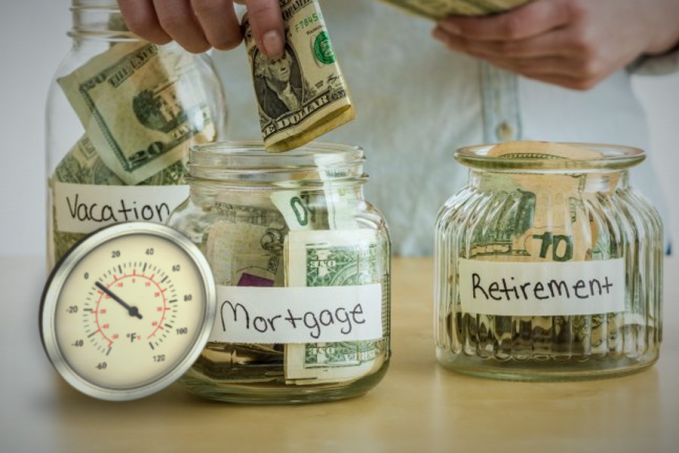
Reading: 0 °F
